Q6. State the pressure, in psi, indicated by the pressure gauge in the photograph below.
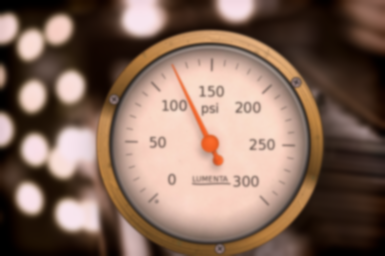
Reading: 120 psi
